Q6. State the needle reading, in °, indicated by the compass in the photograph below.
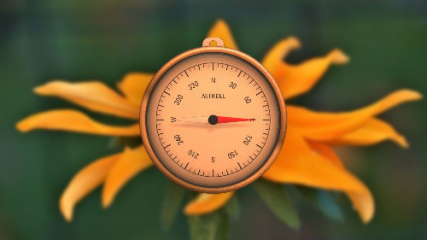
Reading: 90 °
